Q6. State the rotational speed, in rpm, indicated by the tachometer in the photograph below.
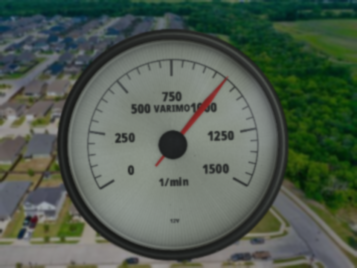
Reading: 1000 rpm
